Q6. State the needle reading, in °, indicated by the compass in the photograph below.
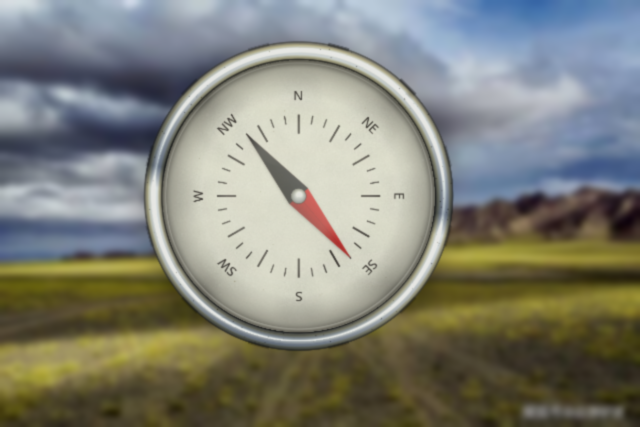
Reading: 140 °
